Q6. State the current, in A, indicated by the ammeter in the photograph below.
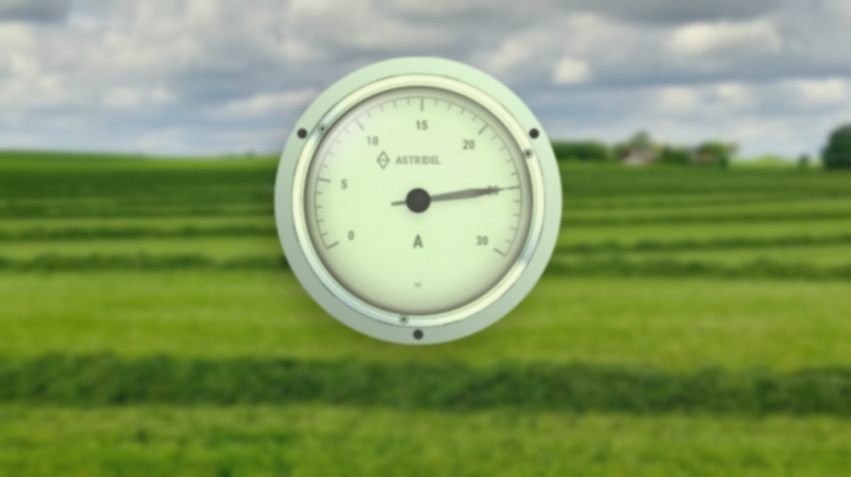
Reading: 25 A
